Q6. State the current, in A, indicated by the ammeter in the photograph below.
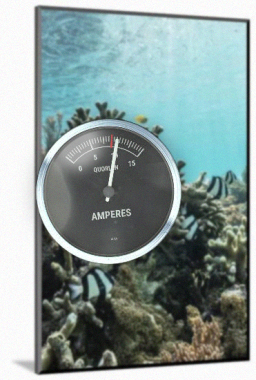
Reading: 10 A
